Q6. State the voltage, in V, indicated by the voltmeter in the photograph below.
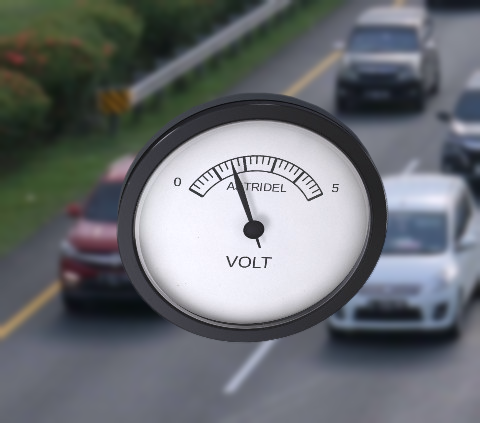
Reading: 1.6 V
